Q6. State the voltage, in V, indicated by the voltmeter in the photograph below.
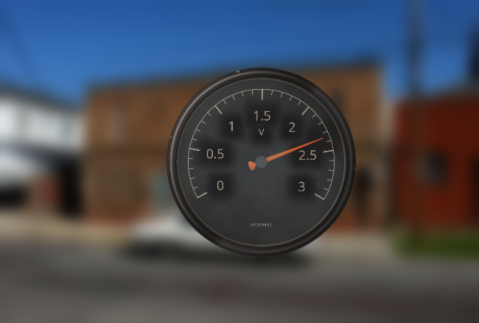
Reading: 2.35 V
